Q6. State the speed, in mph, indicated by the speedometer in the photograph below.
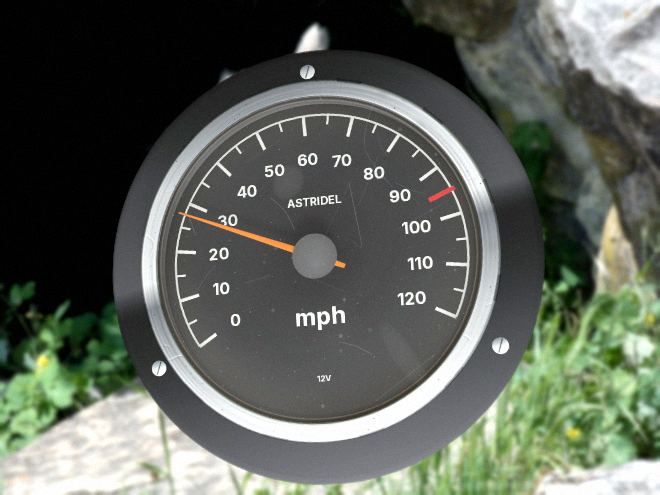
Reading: 27.5 mph
